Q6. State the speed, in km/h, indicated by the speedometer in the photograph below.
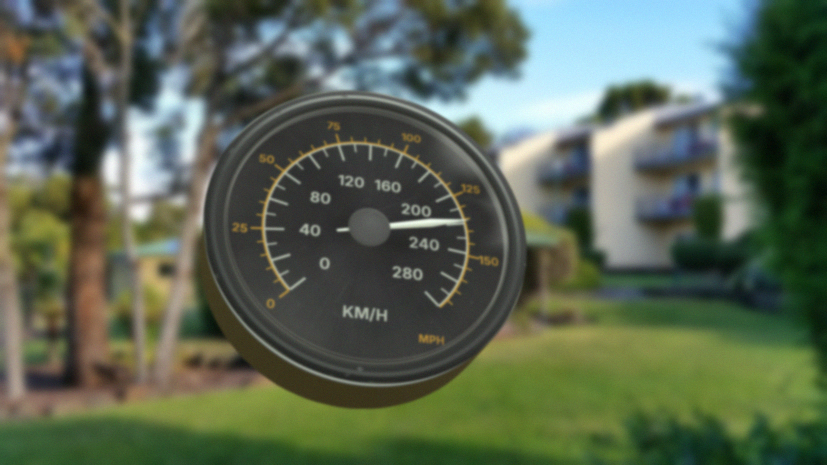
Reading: 220 km/h
